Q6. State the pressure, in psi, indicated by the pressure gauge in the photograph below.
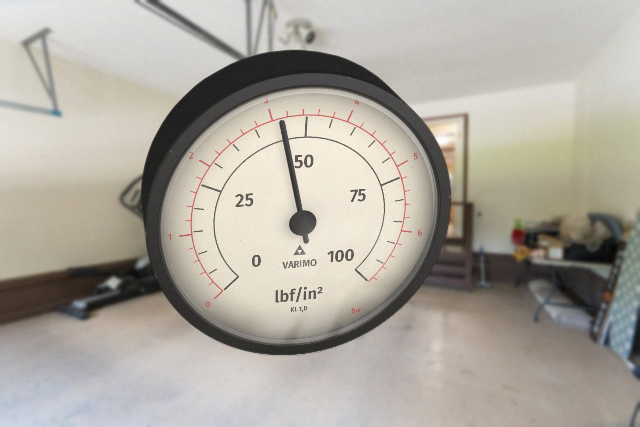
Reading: 45 psi
